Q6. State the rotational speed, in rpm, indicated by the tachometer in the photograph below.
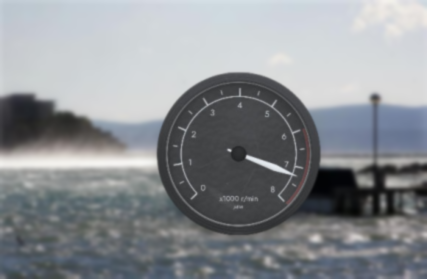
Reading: 7250 rpm
